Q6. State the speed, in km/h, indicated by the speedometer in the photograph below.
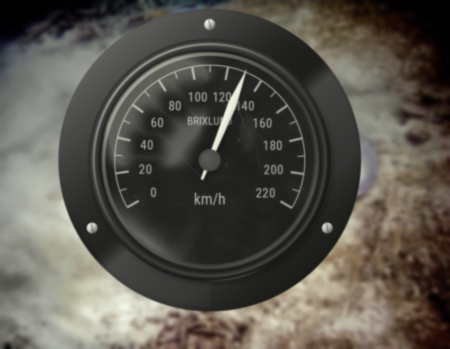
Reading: 130 km/h
